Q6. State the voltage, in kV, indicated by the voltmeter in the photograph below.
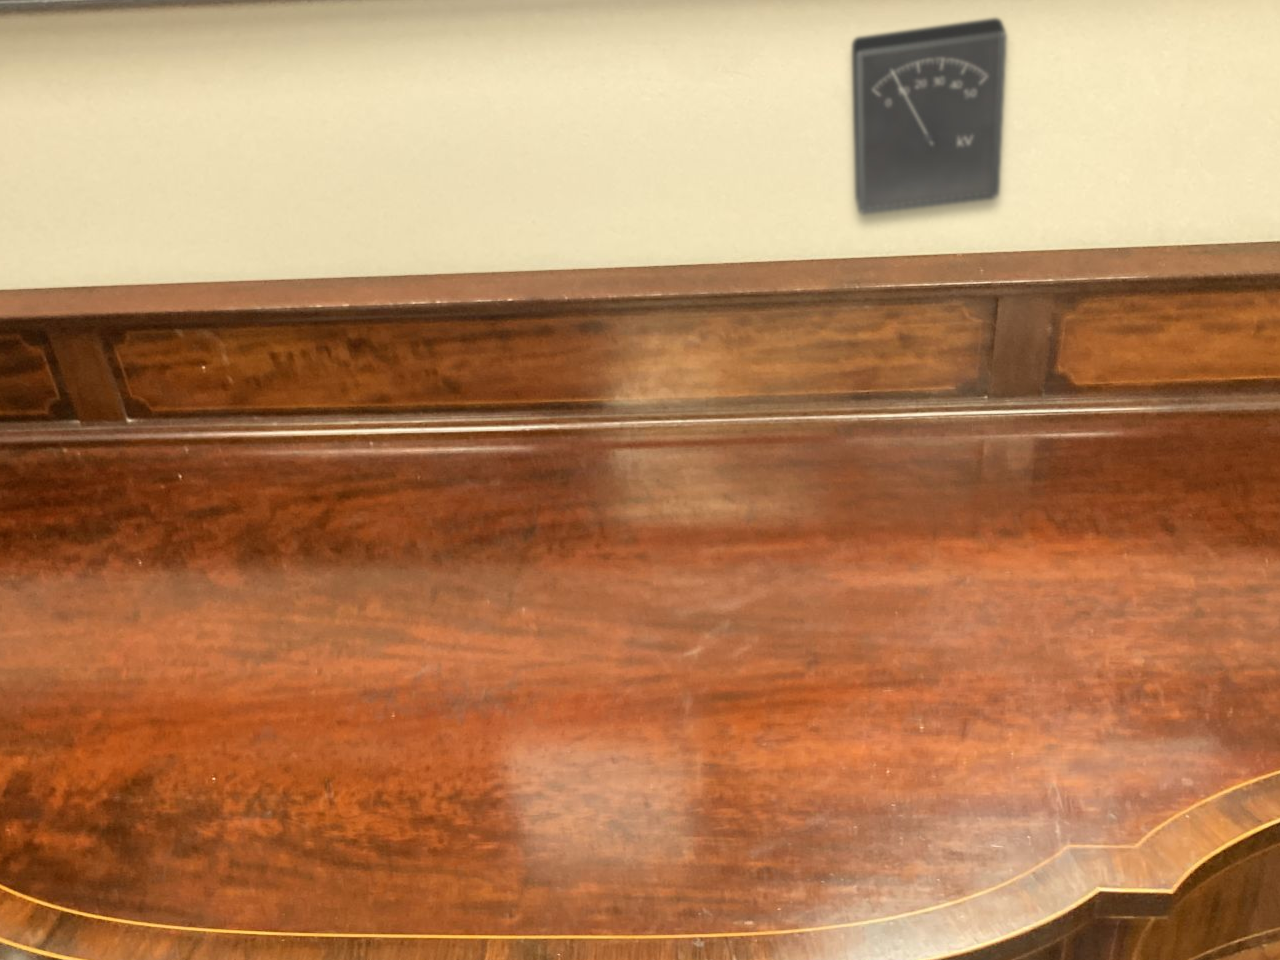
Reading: 10 kV
